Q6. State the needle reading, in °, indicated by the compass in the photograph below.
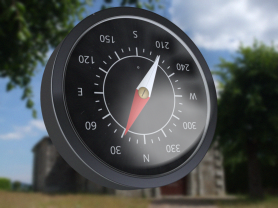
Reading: 30 °
